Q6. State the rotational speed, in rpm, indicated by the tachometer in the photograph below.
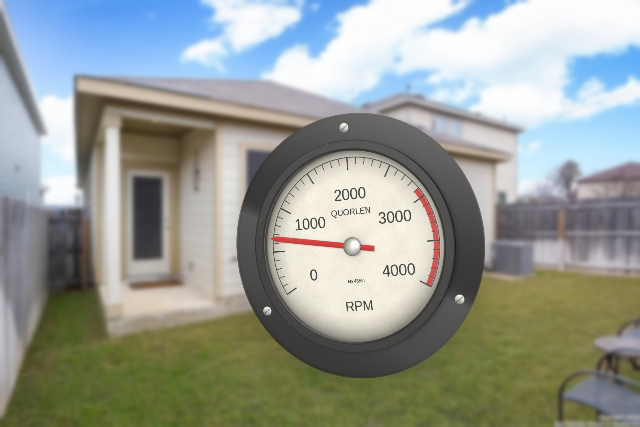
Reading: 650 rpm
